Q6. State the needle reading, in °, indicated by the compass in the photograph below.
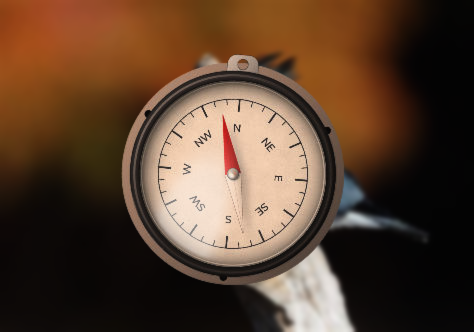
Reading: 345 °
